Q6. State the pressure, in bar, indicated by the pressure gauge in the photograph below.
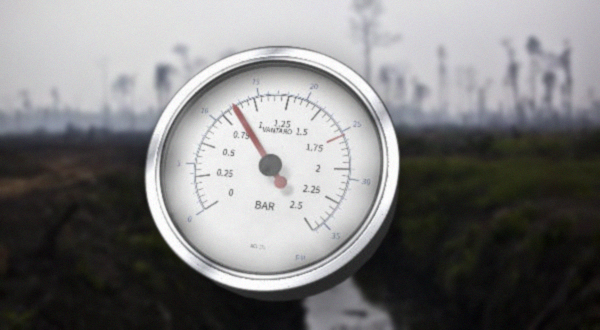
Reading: 0.85 bar
